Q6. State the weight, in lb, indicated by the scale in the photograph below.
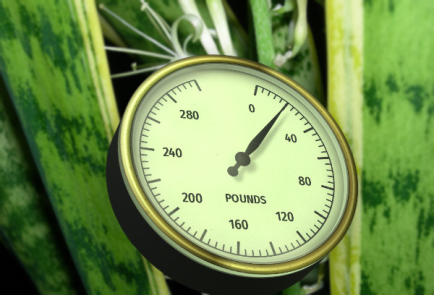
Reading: 20 lb
